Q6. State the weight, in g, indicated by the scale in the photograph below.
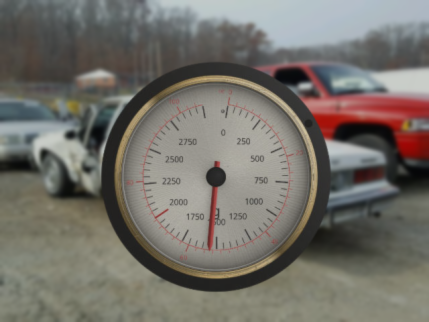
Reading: 1550 g
